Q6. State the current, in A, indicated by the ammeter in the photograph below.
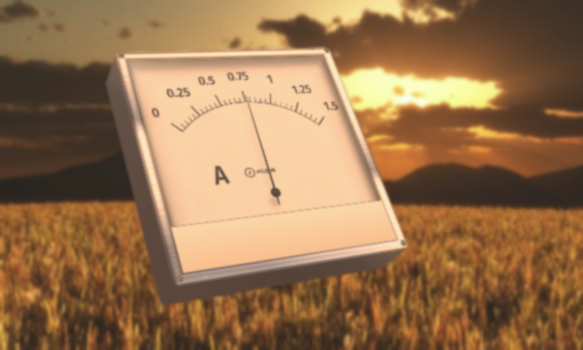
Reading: 0.75 A
